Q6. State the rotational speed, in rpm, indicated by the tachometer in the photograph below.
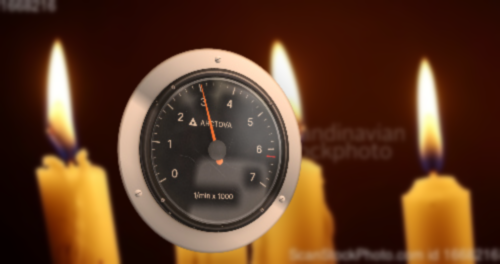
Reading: 3000 rpm
